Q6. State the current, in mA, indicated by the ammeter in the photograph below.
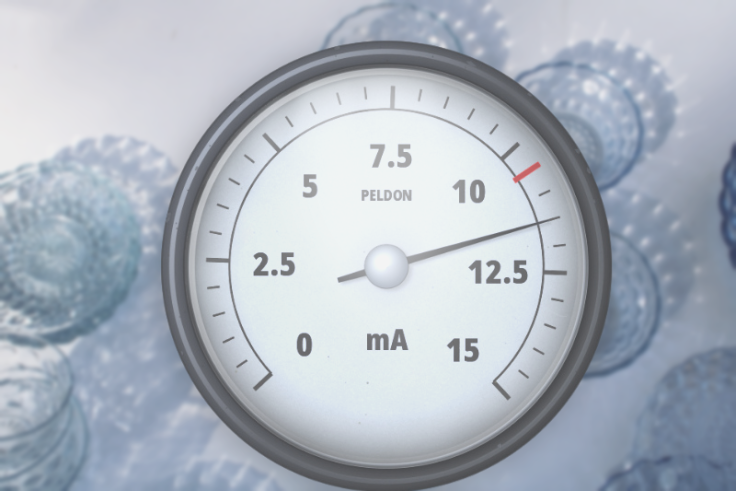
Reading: 11.5 mA
